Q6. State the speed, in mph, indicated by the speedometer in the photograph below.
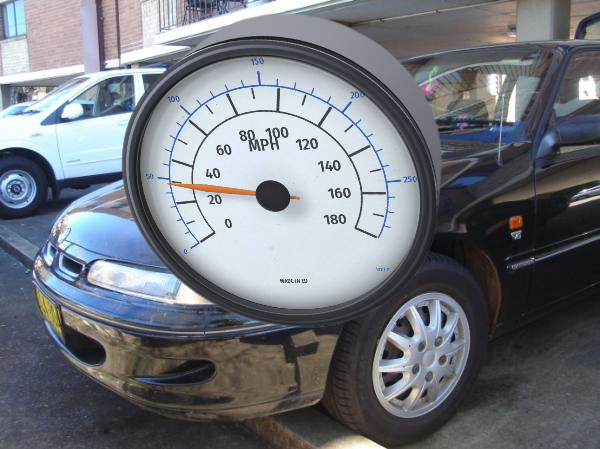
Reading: 30 mph
